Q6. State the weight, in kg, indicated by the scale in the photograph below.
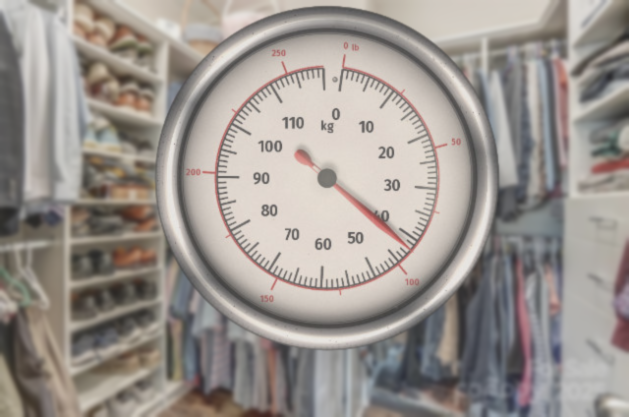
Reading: 42 kg
